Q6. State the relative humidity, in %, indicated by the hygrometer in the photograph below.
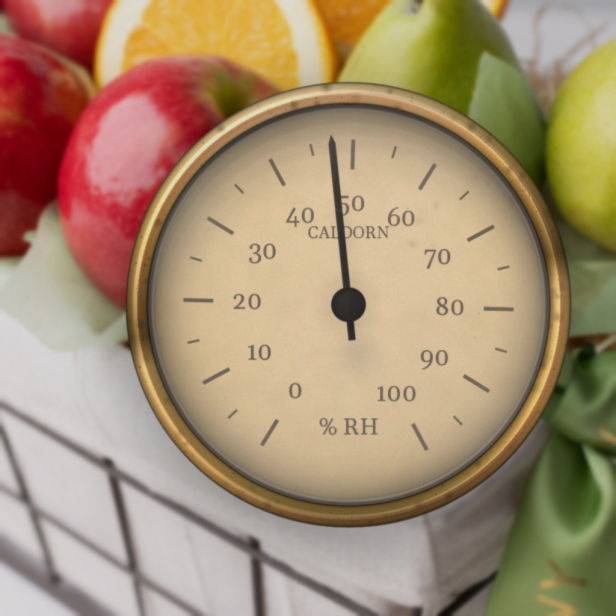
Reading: 47.5 %
